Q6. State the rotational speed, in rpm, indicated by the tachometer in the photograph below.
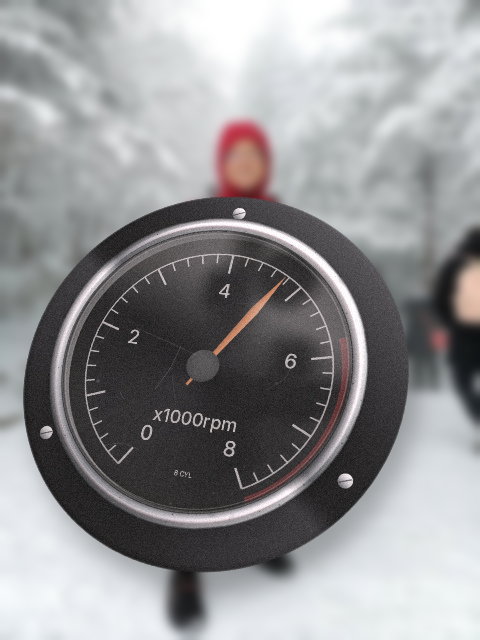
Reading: 4800 rpm
